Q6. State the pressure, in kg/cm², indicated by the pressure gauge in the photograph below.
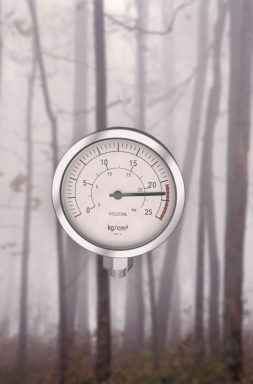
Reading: 21.5 kg/cm²
